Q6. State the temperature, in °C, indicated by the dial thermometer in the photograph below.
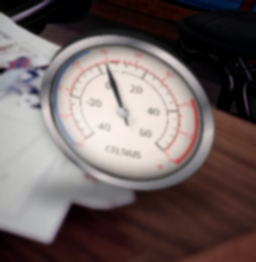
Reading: 4 °C
